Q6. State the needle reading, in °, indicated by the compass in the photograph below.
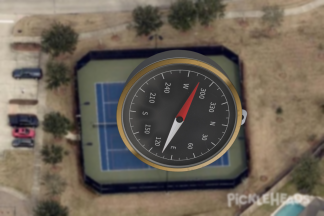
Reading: 285 °
